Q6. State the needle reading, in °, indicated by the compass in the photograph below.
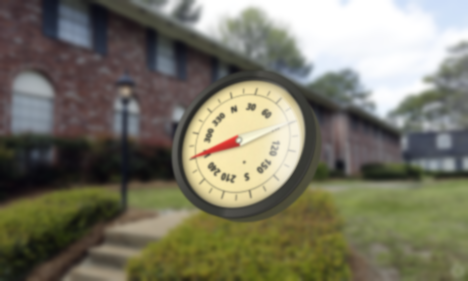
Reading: 270 °
